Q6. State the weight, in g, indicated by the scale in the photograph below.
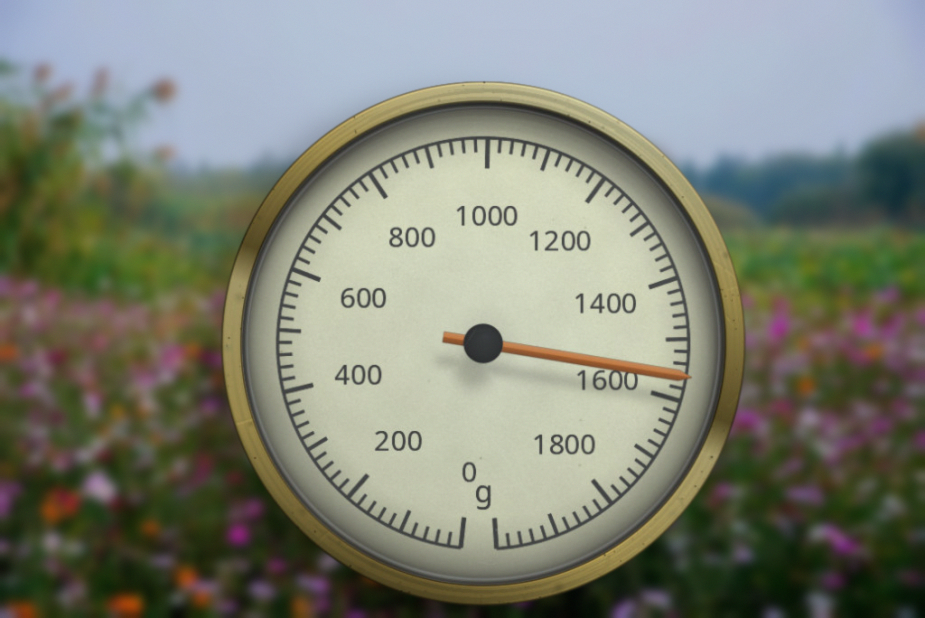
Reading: 1560 g
